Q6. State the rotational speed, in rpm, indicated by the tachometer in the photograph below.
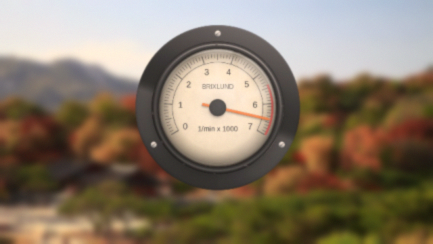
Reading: 6500 rpm
